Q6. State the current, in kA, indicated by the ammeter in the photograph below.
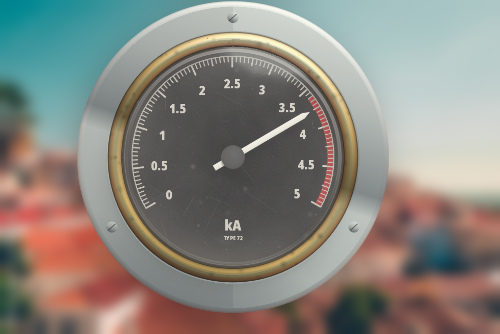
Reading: 3.75 kA
